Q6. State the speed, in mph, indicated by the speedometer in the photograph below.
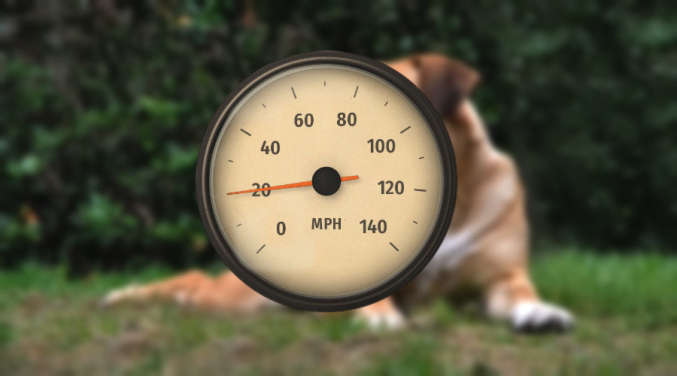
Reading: 20 mph
